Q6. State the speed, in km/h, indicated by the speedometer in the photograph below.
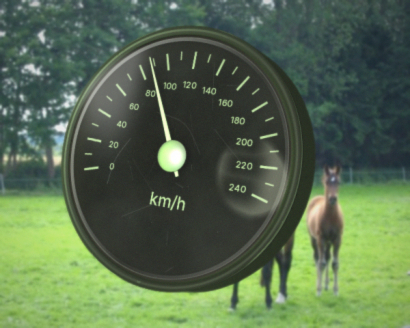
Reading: 90 km/h
